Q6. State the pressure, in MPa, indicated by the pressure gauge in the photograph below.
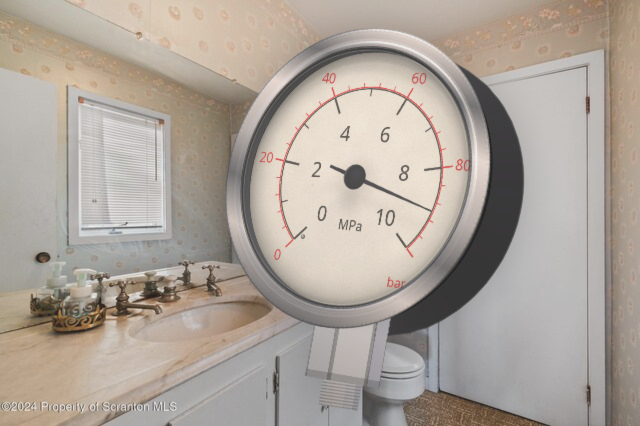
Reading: 9 MPa
